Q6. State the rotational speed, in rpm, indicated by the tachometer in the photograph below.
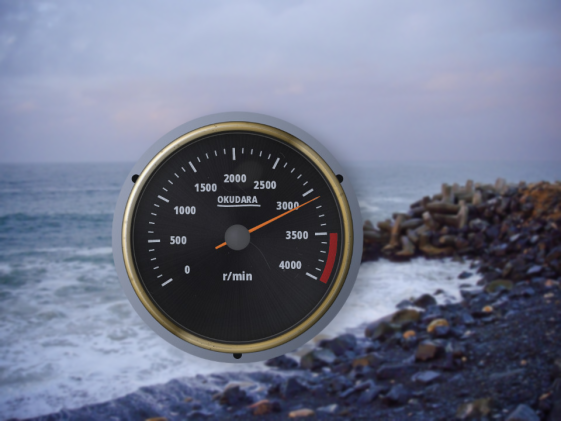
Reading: 3100 rpm
